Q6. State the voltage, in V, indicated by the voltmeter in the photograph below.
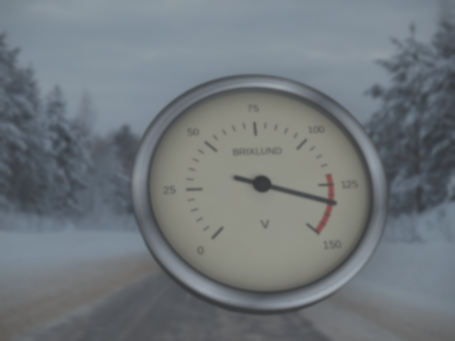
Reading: 135 V
